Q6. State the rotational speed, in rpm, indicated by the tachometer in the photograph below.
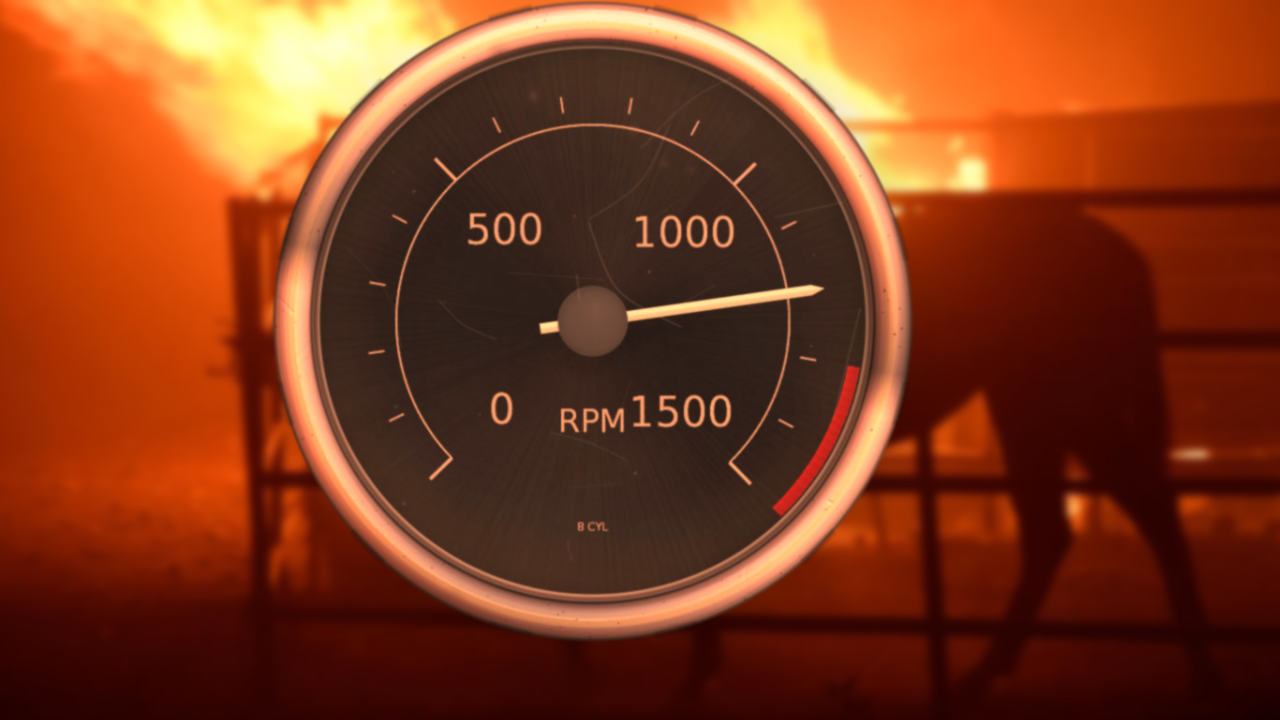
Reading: 1200 rpm
